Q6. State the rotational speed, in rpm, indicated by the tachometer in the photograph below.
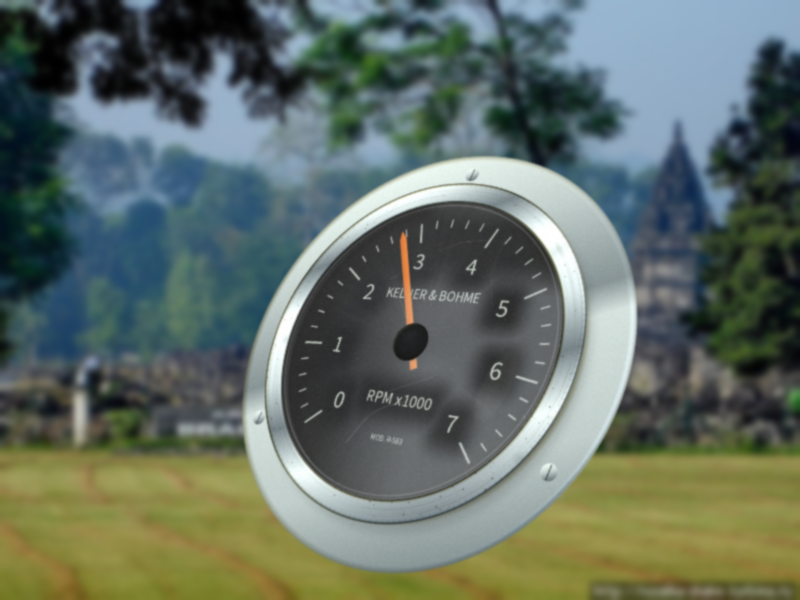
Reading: 2800 rpm
